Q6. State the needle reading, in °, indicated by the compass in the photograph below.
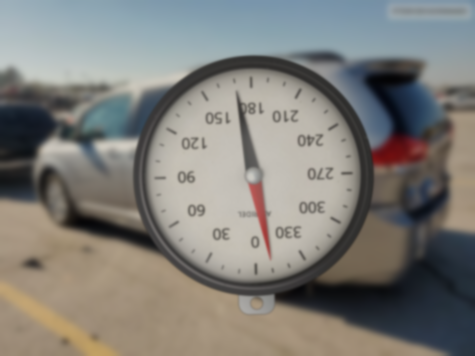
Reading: 350 °
